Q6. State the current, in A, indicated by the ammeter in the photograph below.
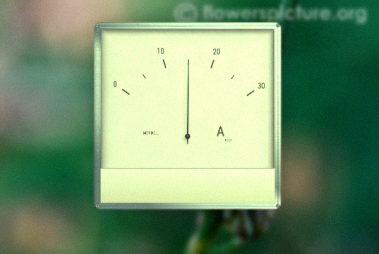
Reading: 15 A
